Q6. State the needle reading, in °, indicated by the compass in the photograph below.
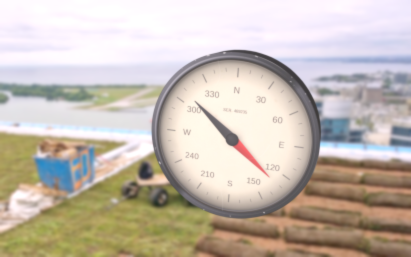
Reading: 130 °
